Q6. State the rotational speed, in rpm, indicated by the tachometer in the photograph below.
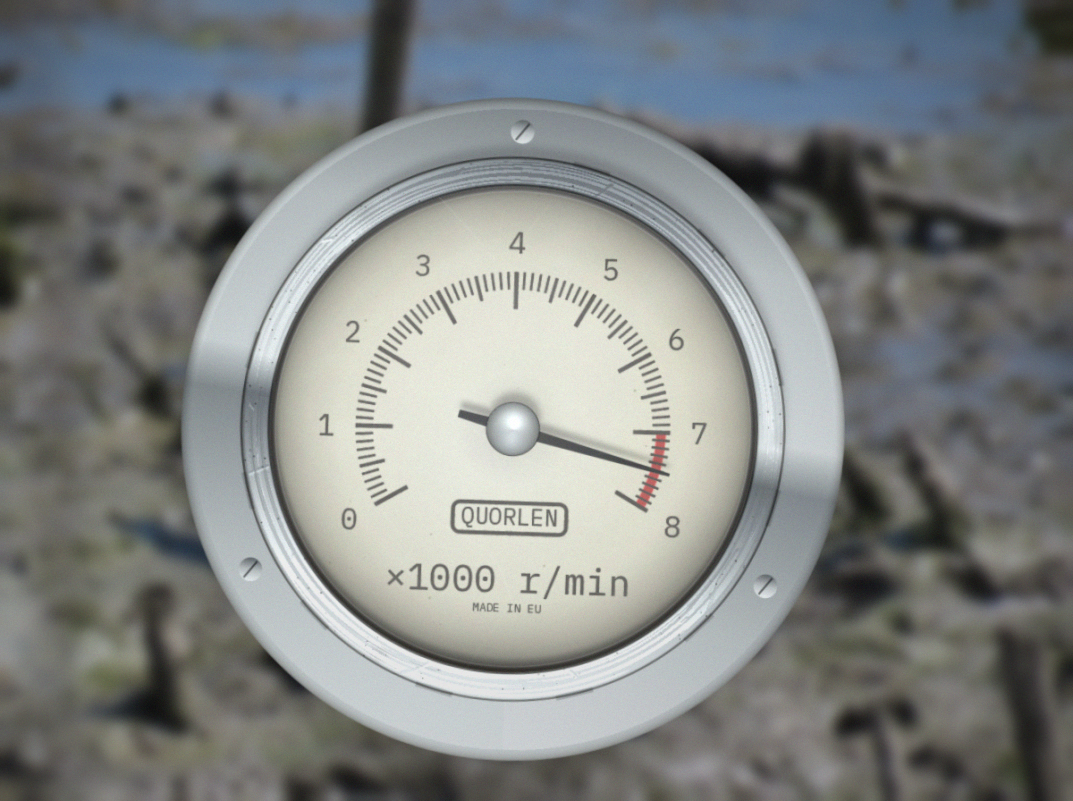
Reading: 7500 rpm
